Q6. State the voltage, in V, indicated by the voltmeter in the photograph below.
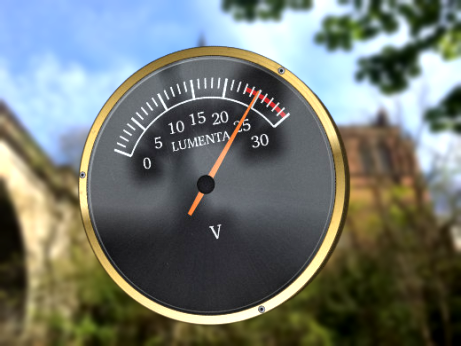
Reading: 25 V
